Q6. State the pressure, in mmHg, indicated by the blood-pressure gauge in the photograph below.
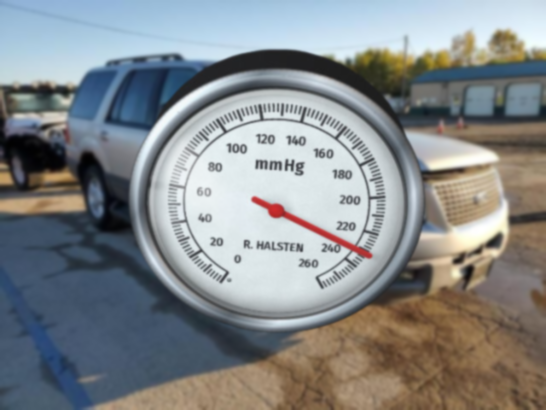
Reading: 230 mmHg
